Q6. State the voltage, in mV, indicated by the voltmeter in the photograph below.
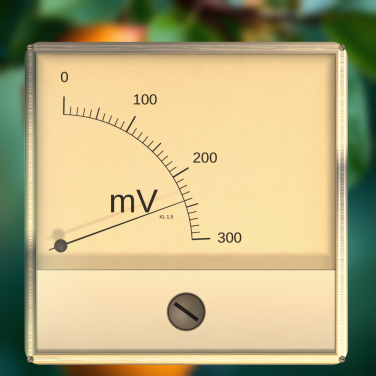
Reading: 240 mV
